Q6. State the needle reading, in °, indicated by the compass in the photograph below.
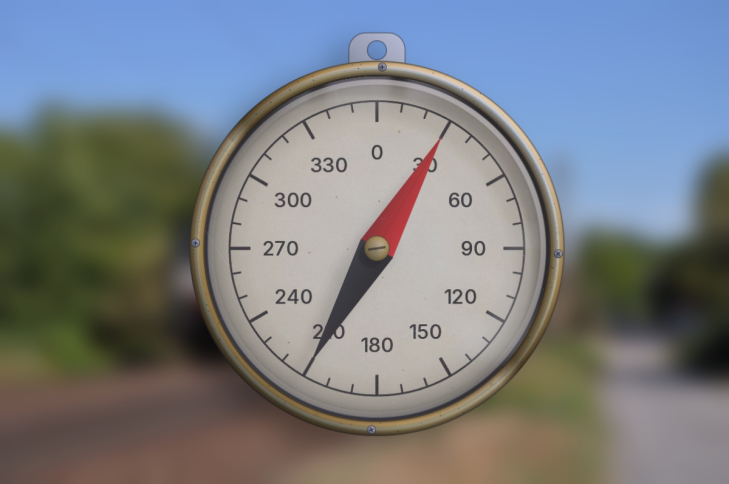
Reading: 30 °
